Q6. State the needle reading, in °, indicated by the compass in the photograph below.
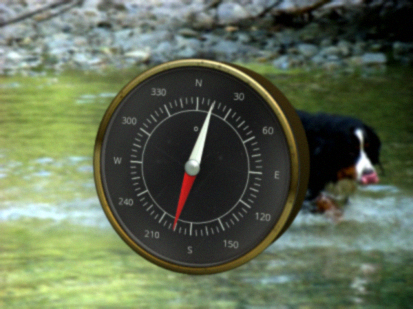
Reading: 195 °
